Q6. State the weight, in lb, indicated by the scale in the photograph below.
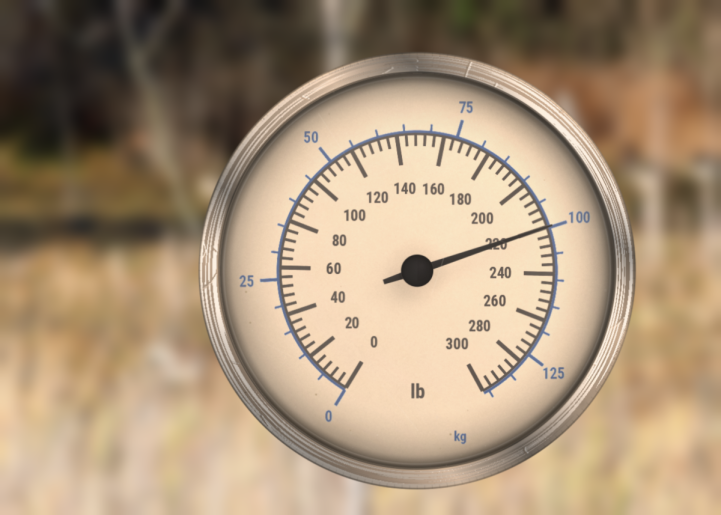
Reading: 220 lb
